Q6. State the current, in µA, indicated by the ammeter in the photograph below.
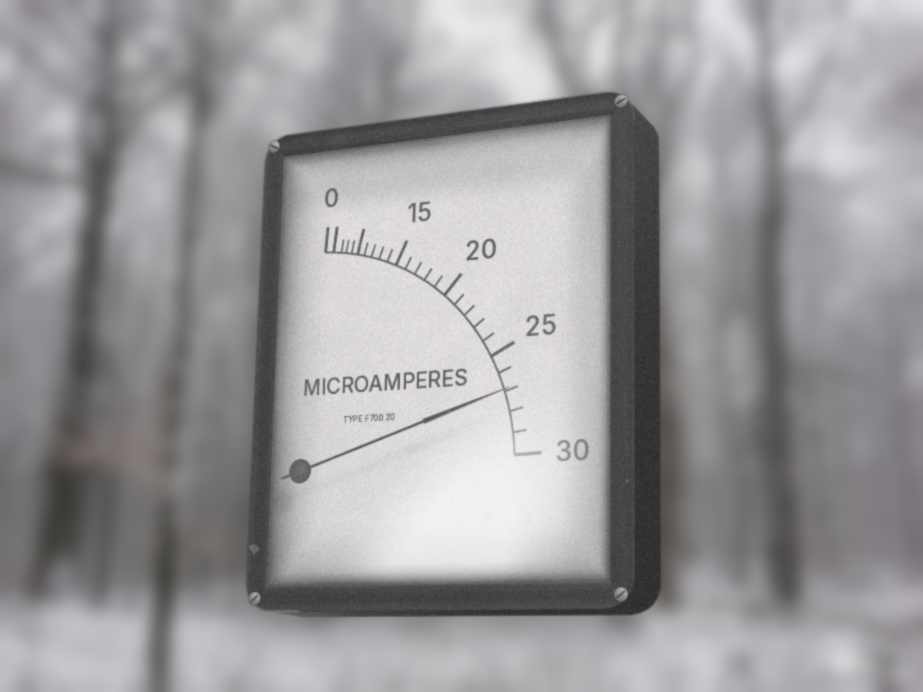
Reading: 27 µA
